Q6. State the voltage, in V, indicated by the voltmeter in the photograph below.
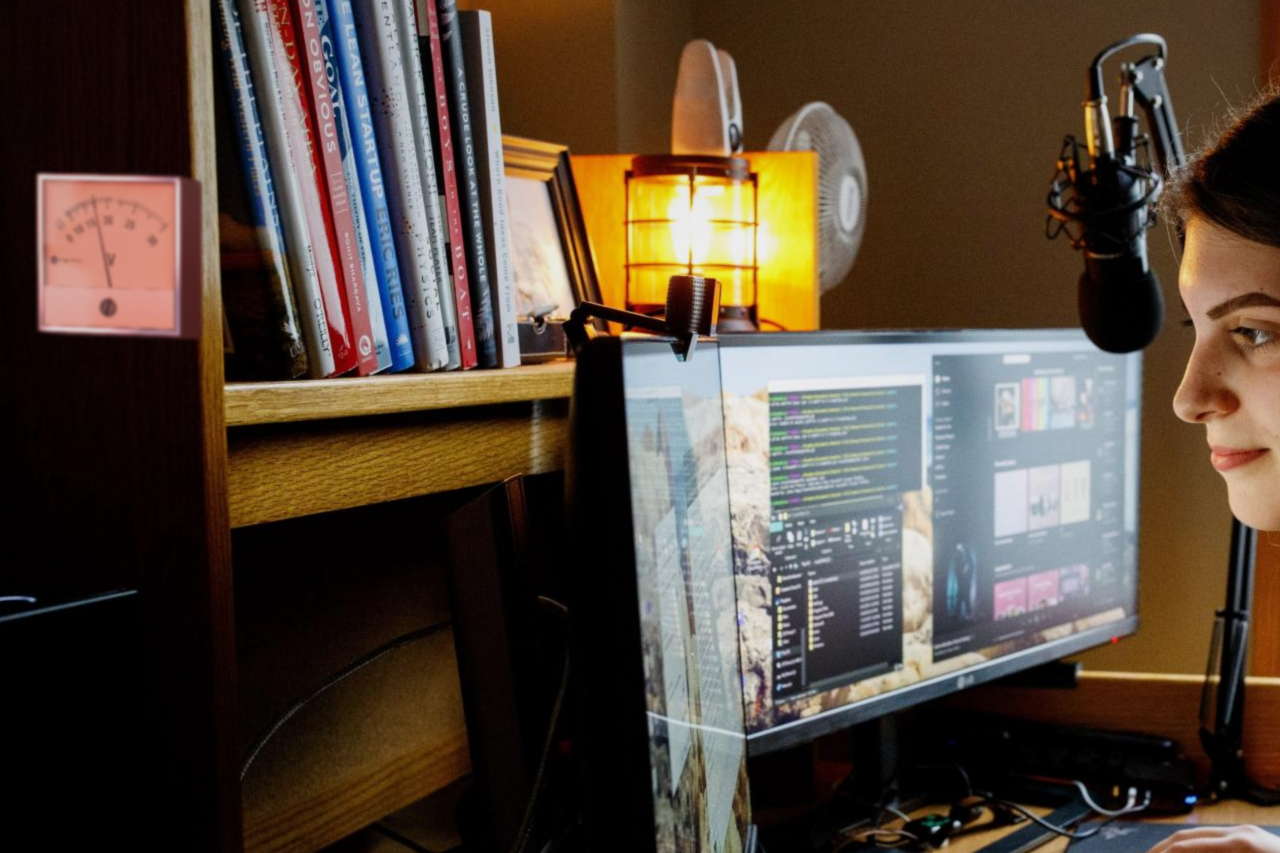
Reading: 17.5 V
